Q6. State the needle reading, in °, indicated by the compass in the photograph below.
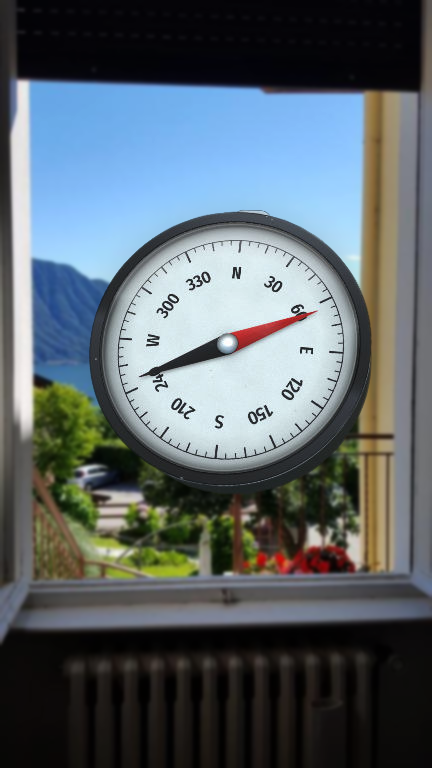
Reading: 65 °
